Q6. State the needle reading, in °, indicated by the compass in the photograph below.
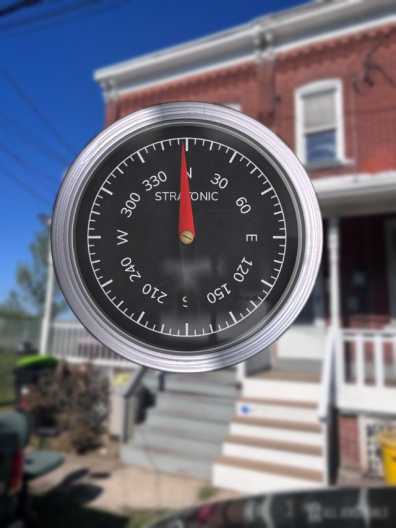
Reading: 357.5 °
